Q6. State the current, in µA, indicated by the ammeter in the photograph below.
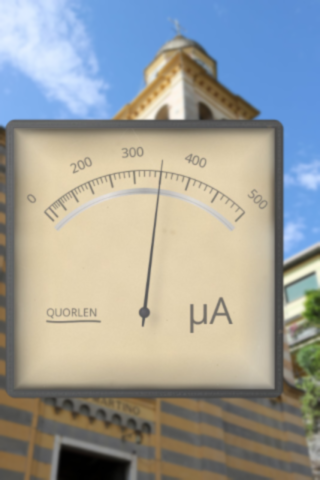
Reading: 350 µA
